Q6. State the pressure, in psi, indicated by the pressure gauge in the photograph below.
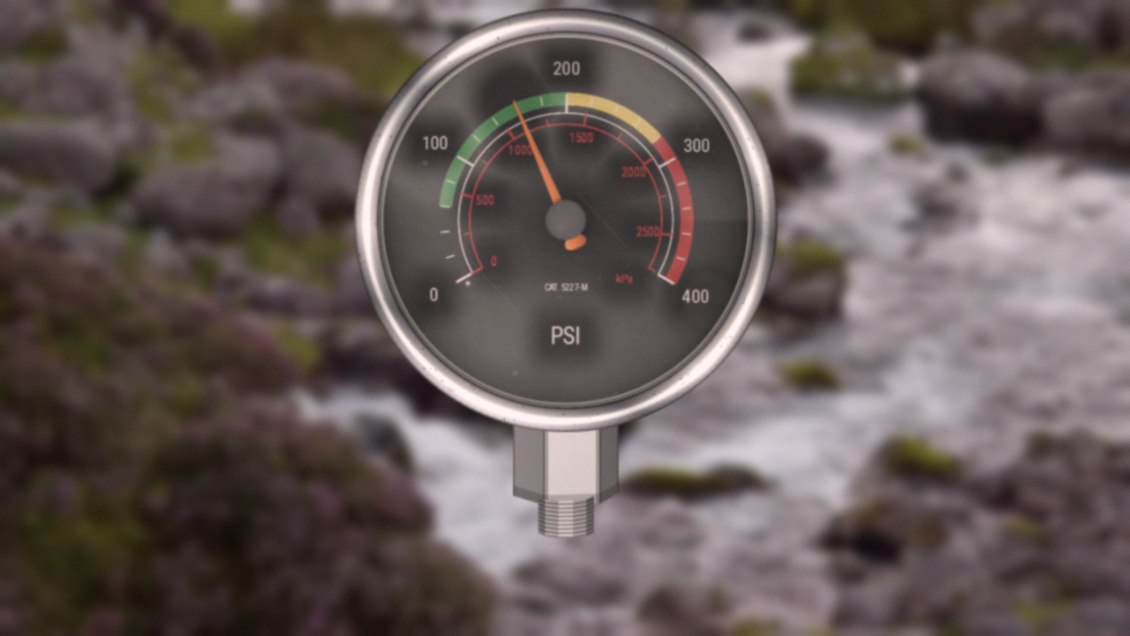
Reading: 160 psi
